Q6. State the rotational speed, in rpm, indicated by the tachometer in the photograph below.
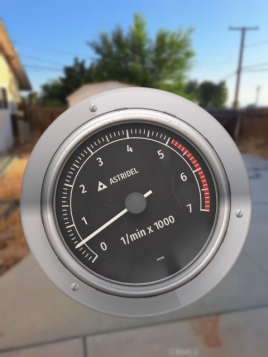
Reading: 500 rpm
